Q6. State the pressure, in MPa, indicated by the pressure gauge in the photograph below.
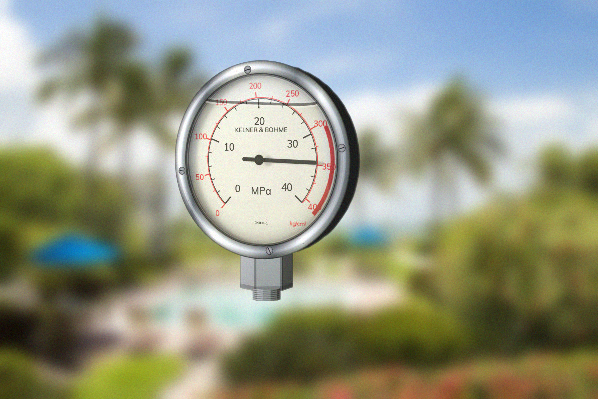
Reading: 34 MPa
